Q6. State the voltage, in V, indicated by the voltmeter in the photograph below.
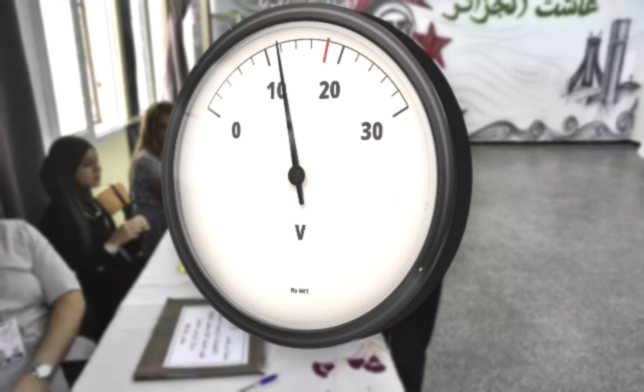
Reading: 12 V
